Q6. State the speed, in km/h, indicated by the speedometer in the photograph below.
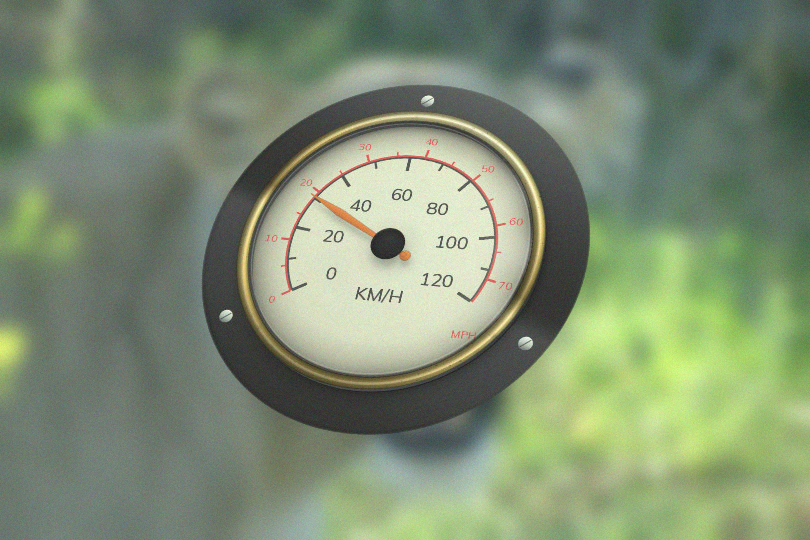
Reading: 30 km/h
